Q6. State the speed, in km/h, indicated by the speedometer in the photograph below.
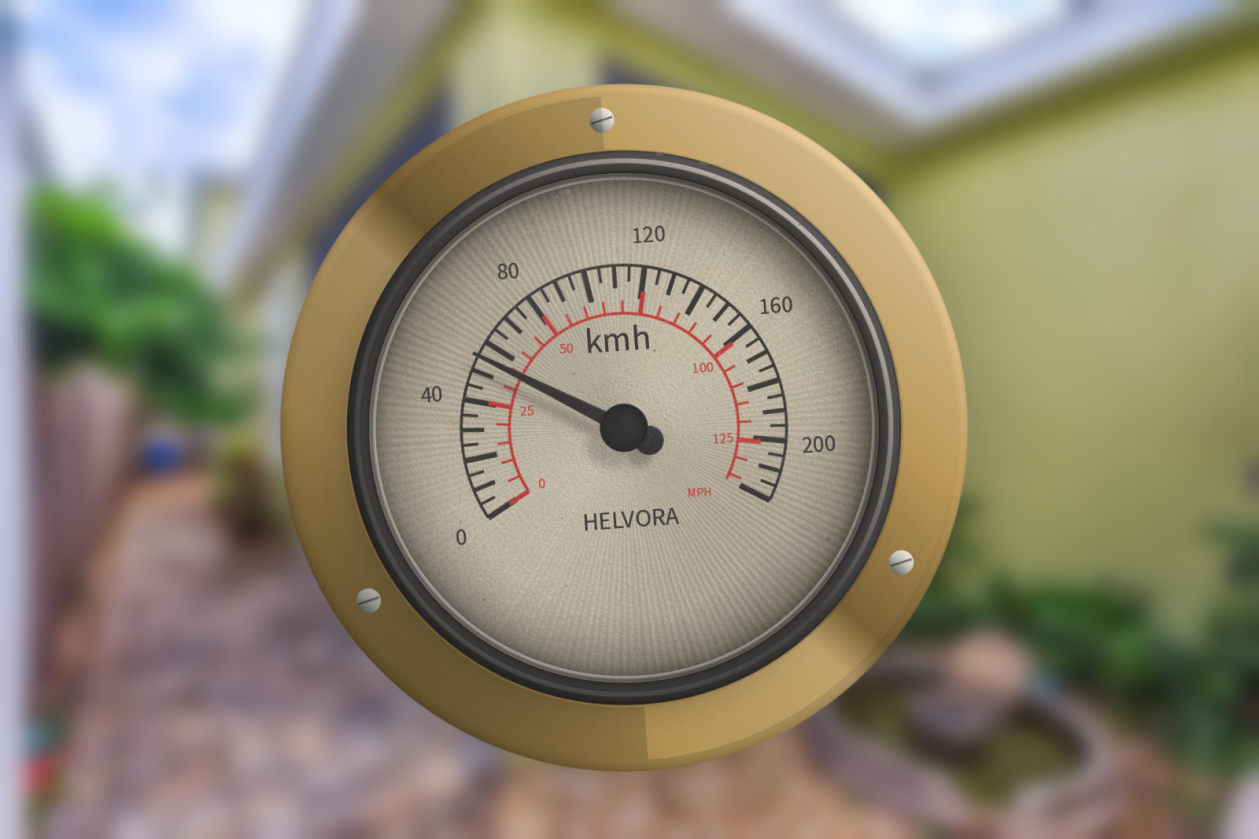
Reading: 55 km/h
